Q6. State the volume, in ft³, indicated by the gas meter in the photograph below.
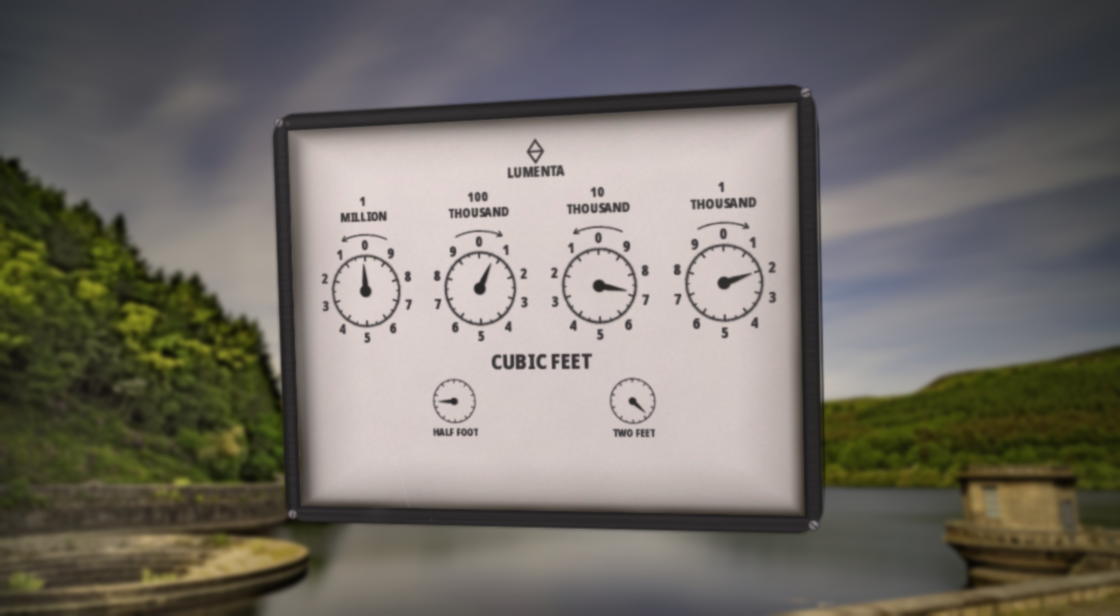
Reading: 7200 ft³
